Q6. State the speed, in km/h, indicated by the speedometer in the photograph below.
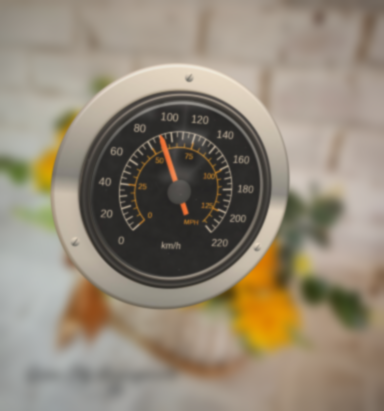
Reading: 90 km/h
